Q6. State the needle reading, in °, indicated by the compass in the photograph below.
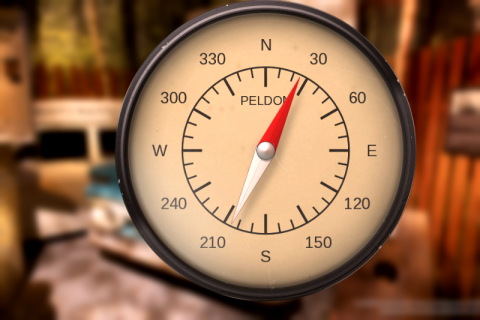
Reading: 25 °
